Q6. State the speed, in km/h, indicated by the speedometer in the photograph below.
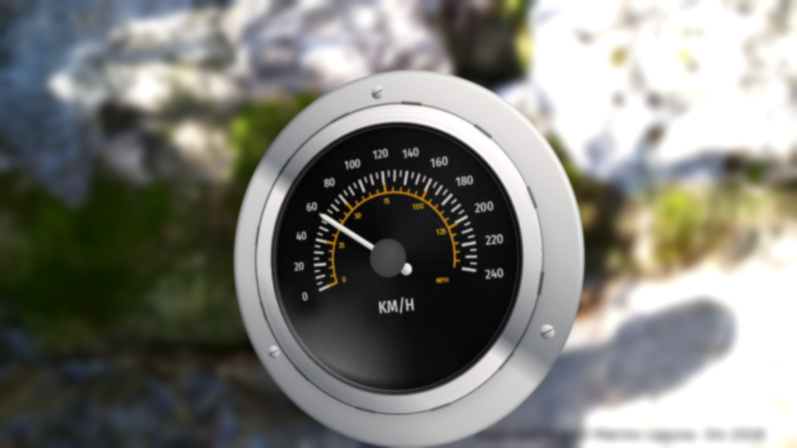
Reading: 60 km/h
